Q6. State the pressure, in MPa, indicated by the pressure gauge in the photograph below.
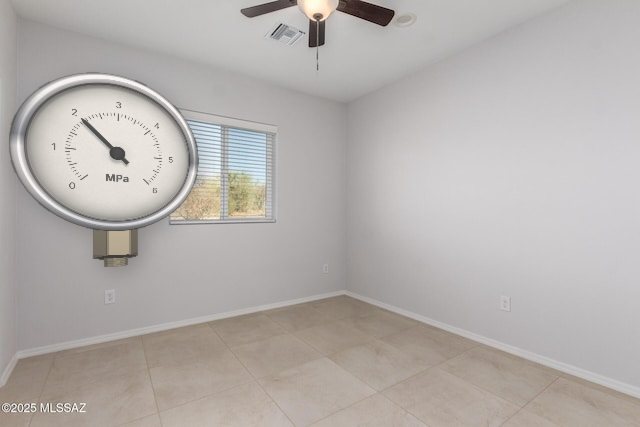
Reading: 2 MPa
